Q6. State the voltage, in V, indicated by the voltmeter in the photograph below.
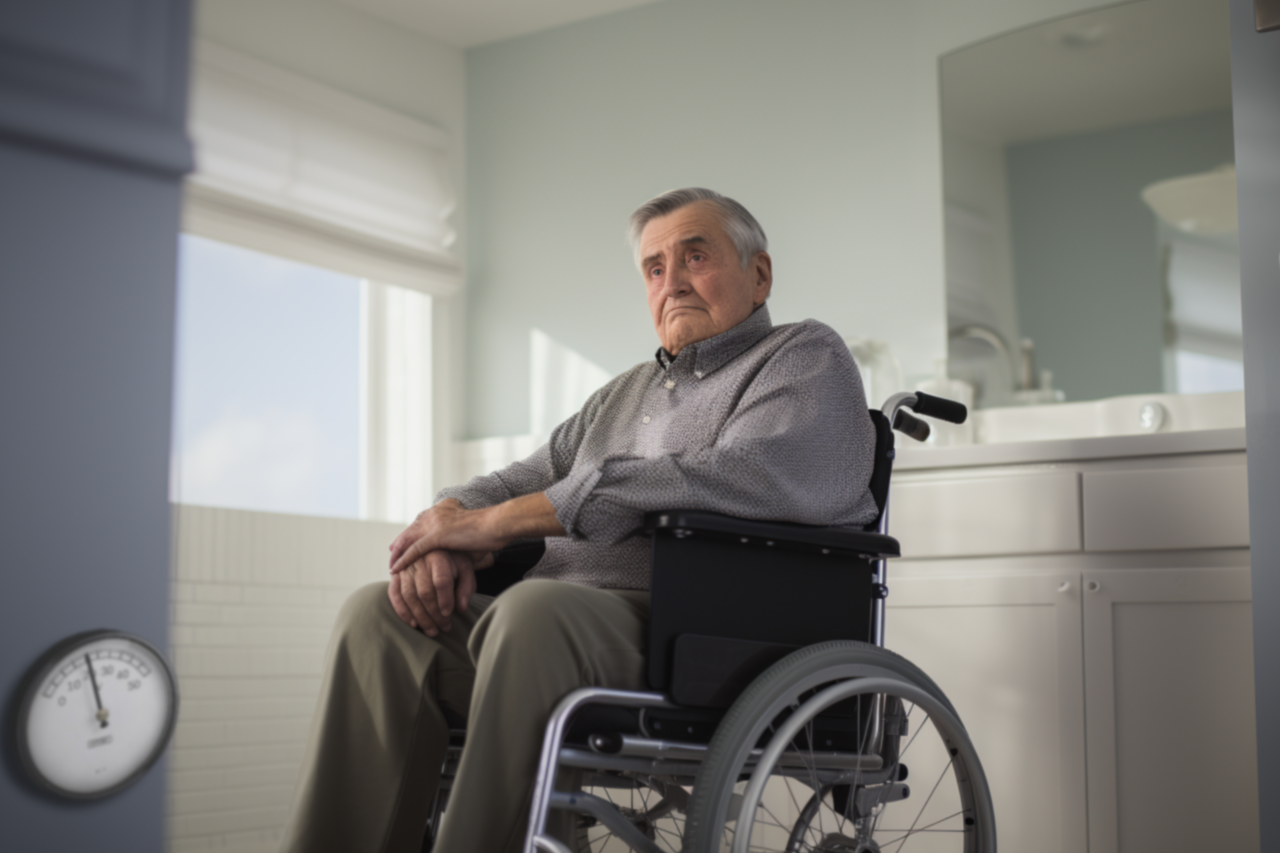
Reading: 20 V
